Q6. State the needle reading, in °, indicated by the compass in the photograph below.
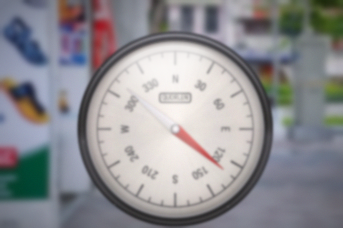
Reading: 130 °
